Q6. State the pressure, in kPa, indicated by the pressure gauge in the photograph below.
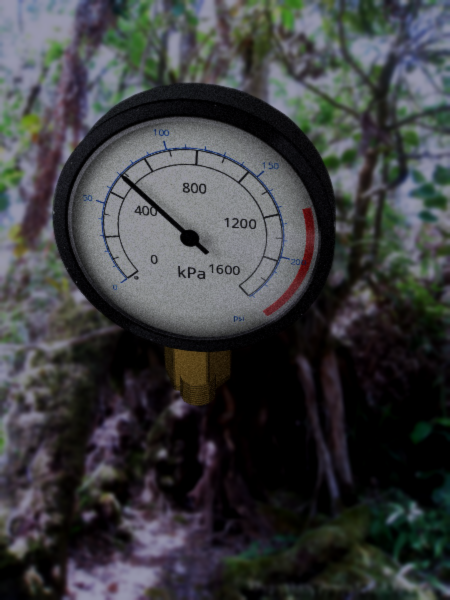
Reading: 500 kPa
